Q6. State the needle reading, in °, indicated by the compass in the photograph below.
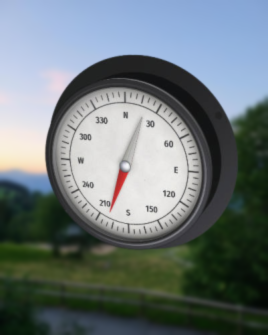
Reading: 200 °
